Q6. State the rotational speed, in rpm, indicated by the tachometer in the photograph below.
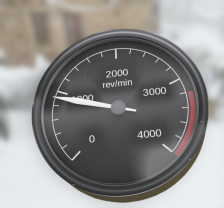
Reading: 900 rpm
